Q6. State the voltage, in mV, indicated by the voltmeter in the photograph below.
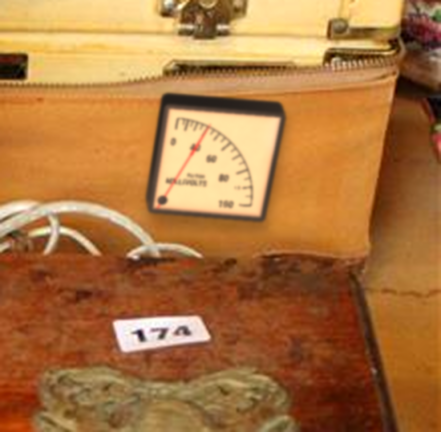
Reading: 40 mV
